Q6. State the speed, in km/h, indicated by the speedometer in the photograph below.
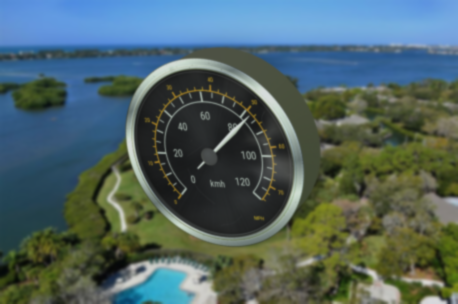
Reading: 82.5 km/h
